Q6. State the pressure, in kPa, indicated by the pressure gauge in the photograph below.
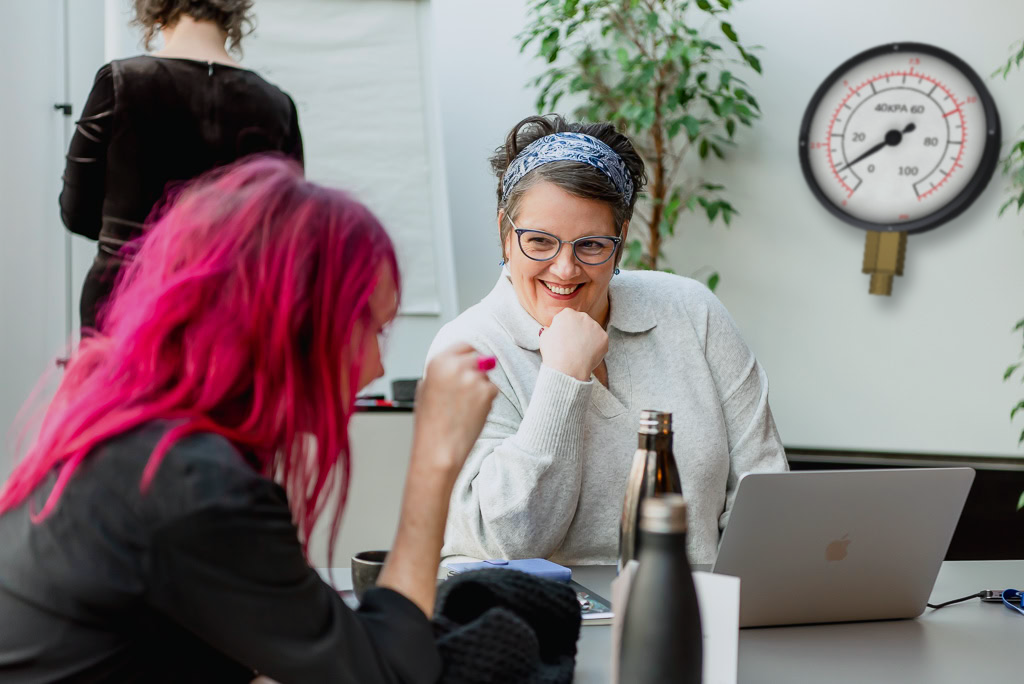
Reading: 7.5 kPa
